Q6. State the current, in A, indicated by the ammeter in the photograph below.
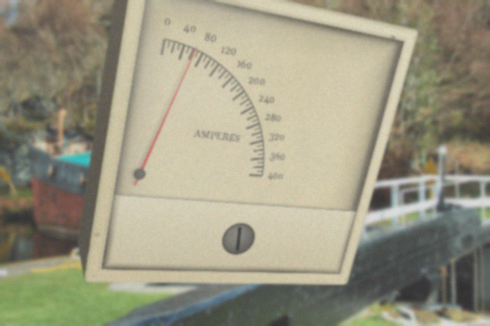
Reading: 60 A
